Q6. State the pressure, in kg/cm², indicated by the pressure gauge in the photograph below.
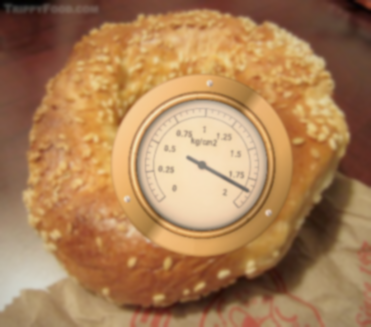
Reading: 1.85 kg/cm²
